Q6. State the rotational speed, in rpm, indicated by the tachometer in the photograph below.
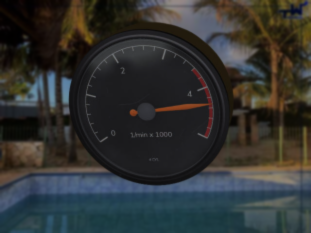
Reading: 4300 rpm
